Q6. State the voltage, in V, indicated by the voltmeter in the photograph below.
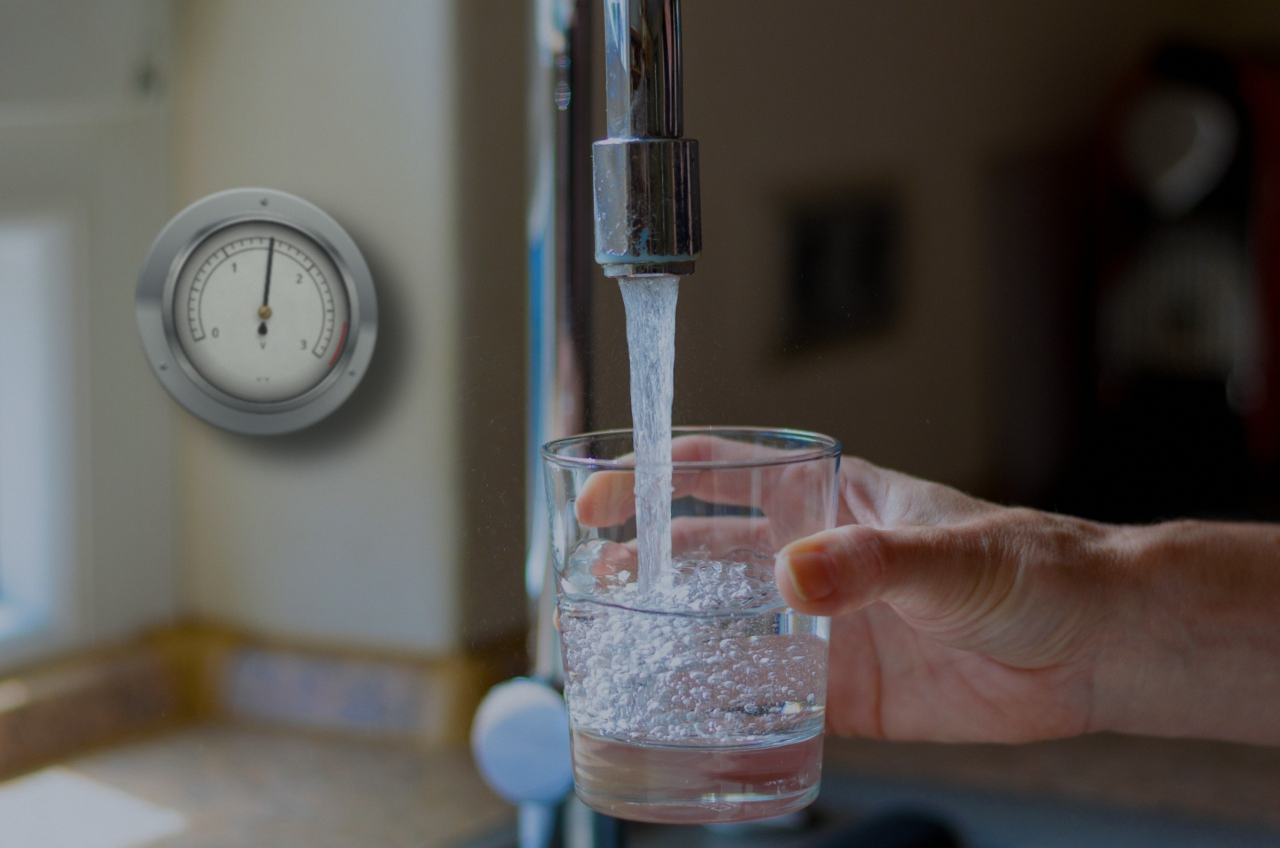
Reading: 1.5 V
